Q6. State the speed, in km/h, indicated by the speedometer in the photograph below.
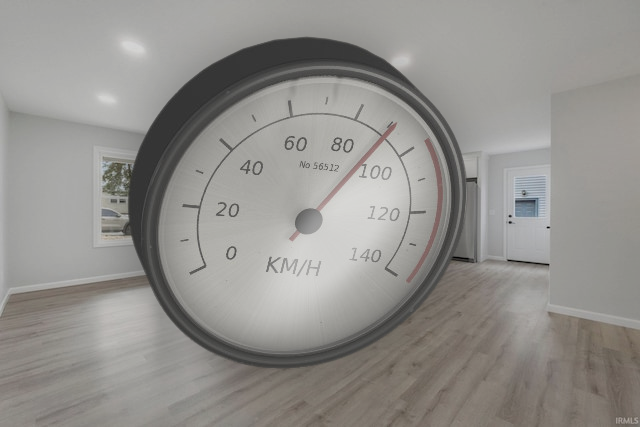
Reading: 90 km/h
